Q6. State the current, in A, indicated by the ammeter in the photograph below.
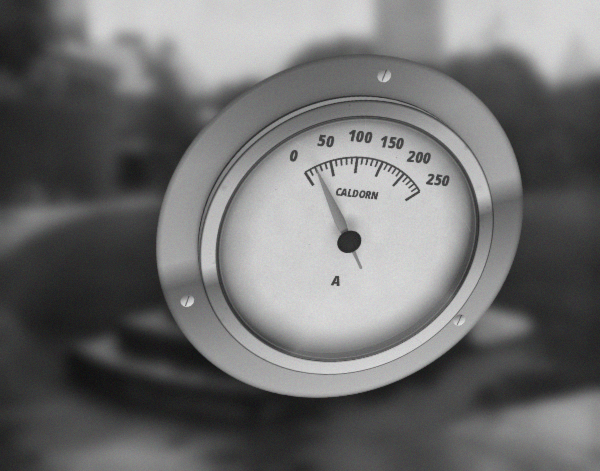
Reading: 20 A
